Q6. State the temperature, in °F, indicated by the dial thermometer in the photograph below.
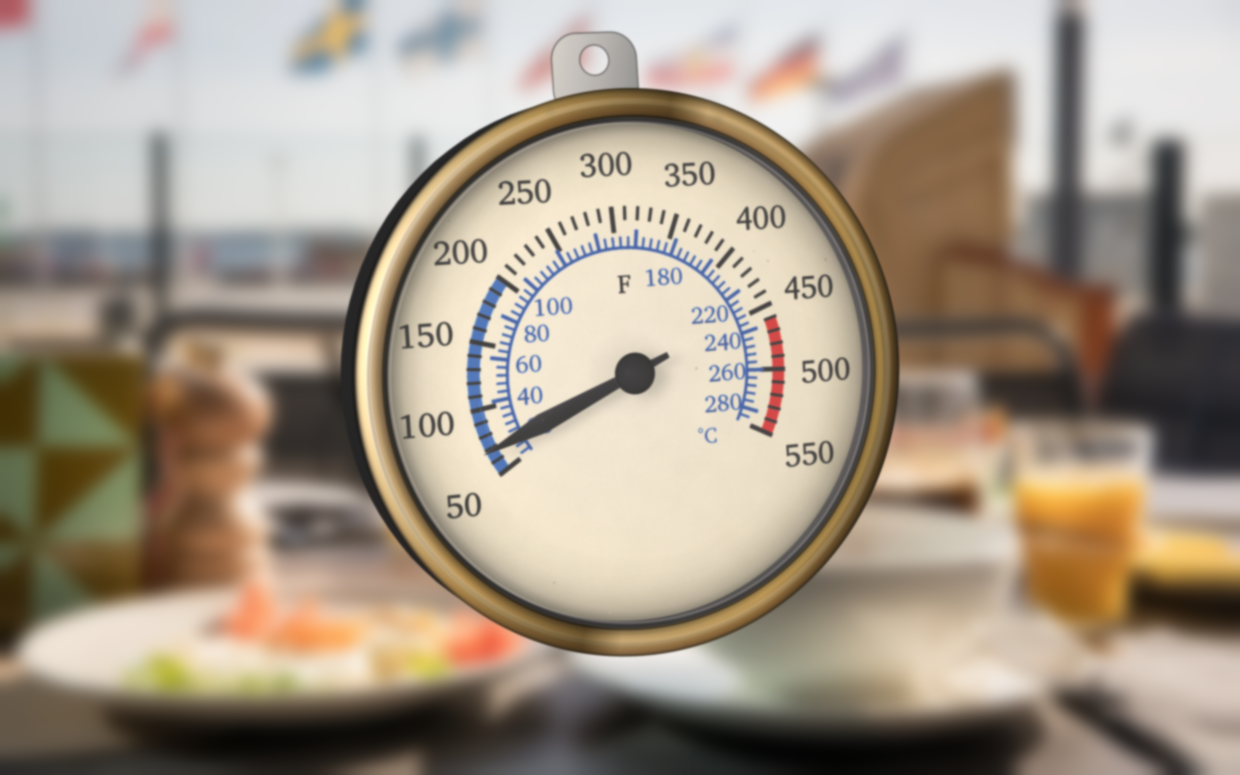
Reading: 70 °F
